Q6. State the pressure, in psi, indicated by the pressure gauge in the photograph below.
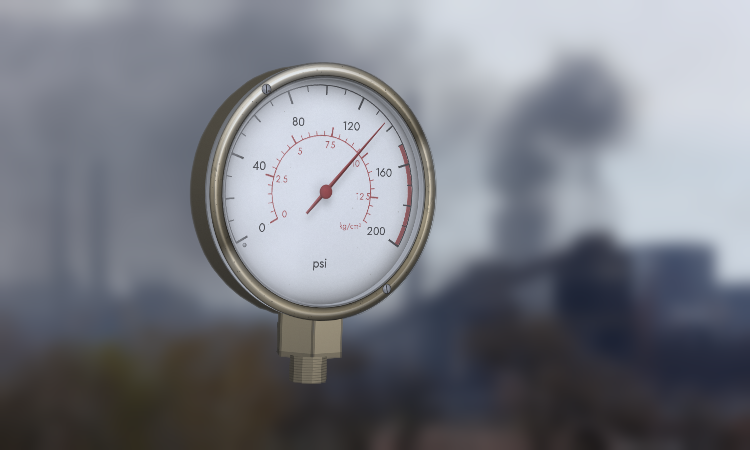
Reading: 135 psi
